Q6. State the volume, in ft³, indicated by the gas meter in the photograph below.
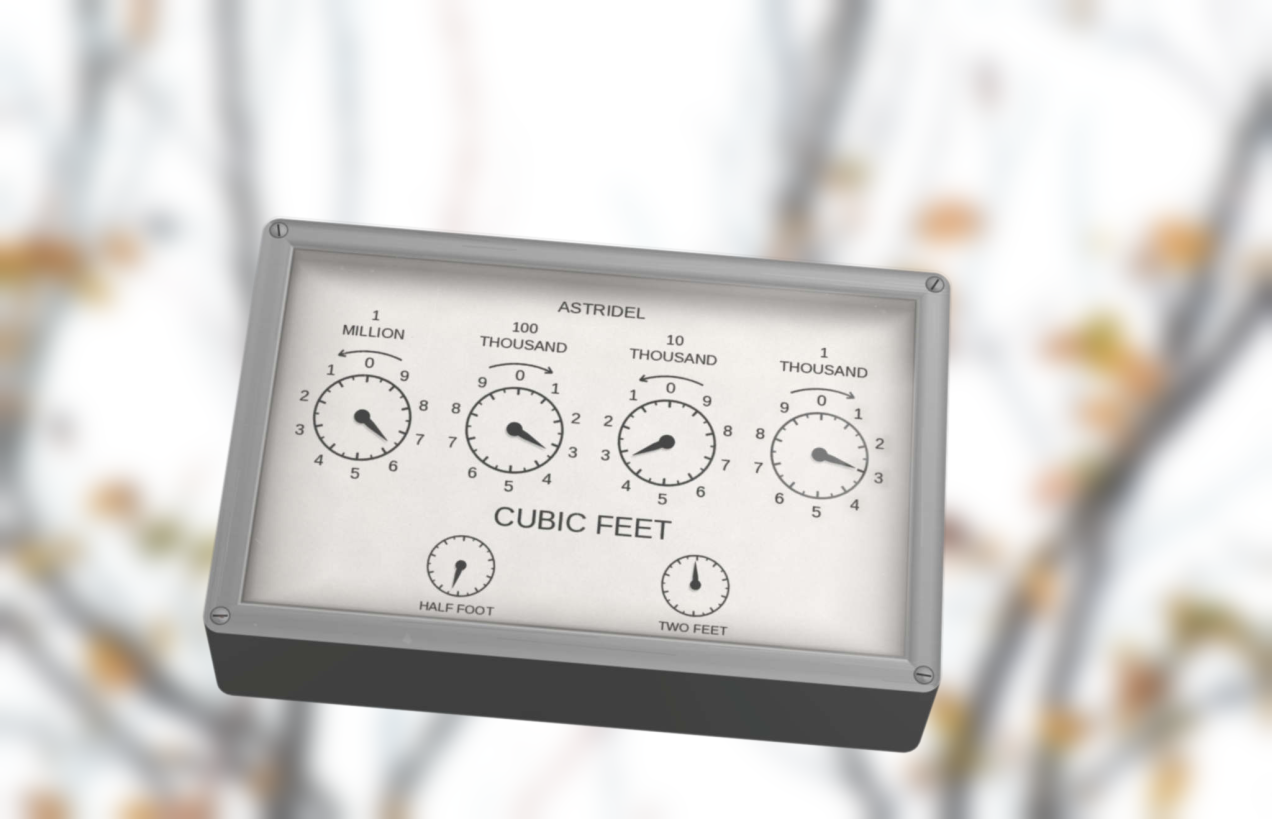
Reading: 633300 ft³
